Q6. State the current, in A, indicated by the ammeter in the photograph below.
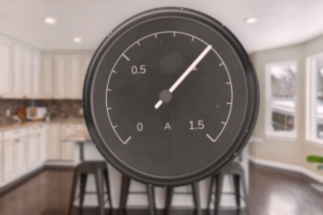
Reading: 1 A
